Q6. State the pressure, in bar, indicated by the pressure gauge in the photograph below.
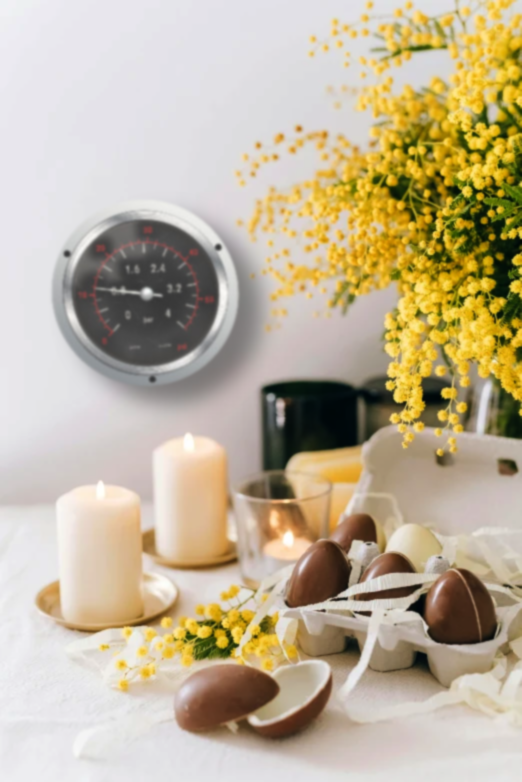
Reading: 0.8 bar
